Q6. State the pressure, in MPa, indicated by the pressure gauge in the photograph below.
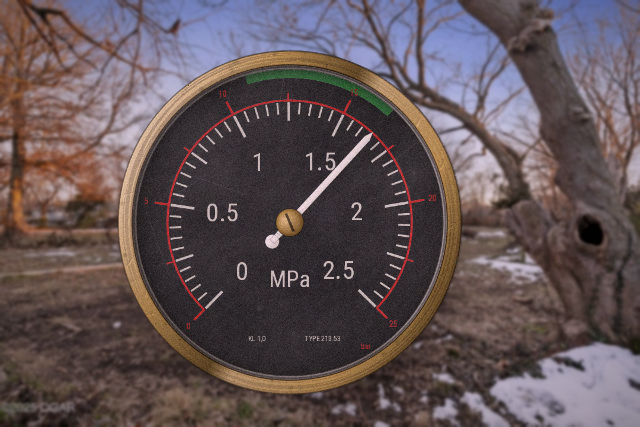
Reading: 1.65 MPa
